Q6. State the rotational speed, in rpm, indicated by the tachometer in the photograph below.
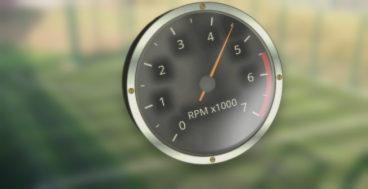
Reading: 4500 rpm
